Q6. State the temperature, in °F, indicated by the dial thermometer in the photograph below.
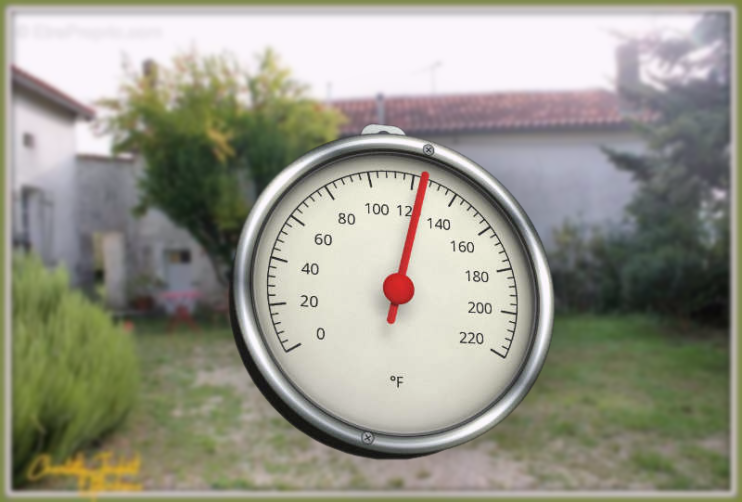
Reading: 124 °F
